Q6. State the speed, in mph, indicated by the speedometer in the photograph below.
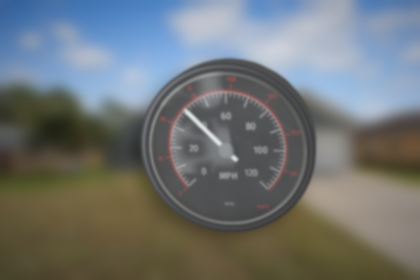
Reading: 40 mph
